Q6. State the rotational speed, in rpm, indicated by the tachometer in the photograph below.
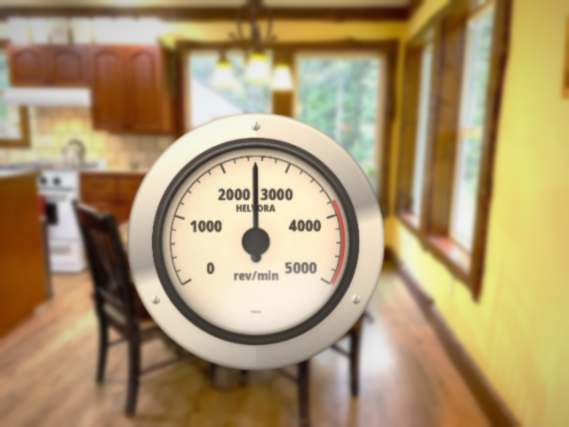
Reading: 2500 rpm
